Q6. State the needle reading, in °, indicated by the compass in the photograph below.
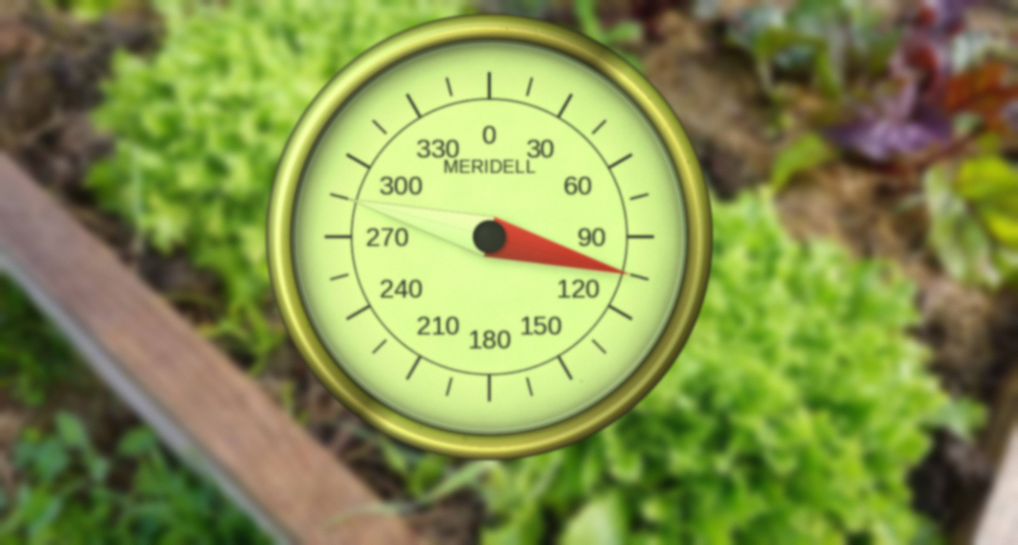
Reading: 105 °
